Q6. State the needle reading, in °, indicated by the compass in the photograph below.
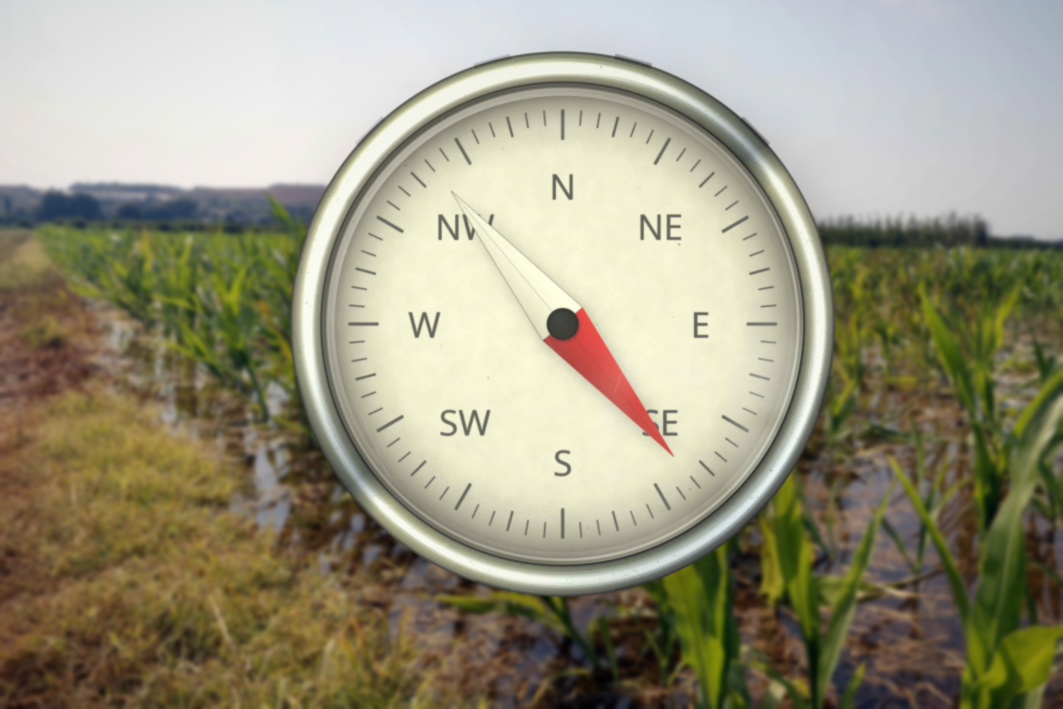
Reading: 140 °
